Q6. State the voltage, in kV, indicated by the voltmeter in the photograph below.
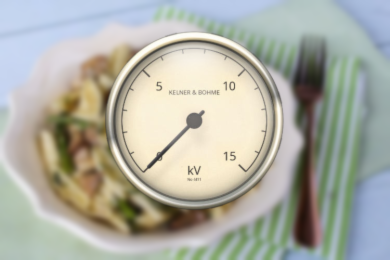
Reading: 0 kV
